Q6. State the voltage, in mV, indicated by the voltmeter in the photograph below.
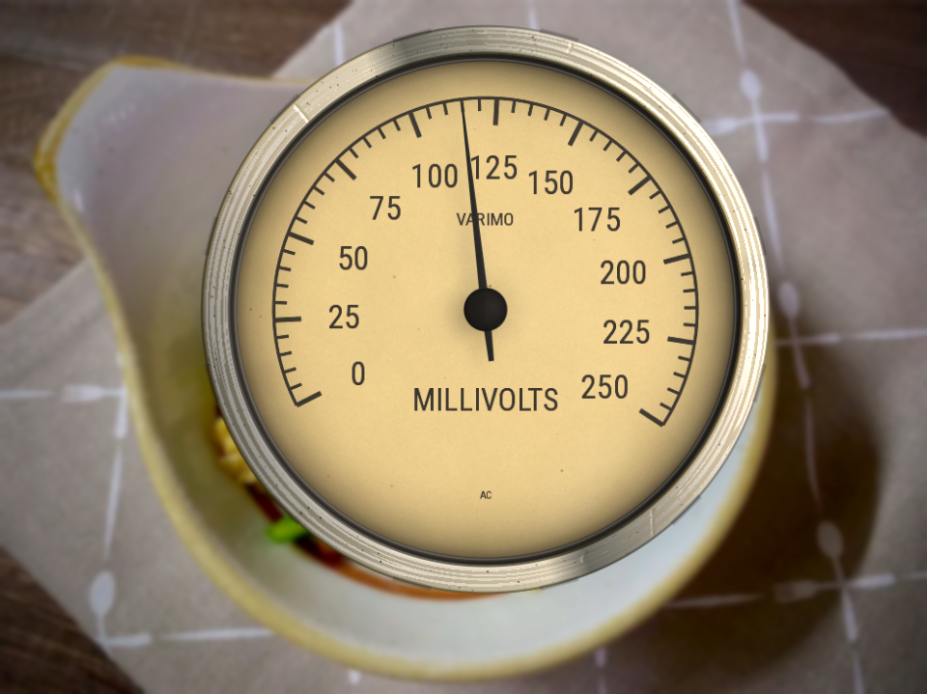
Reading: 115 mV
